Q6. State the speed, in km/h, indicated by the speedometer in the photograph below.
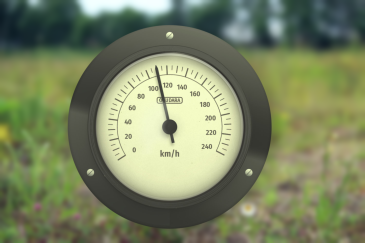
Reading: 110 km/h
